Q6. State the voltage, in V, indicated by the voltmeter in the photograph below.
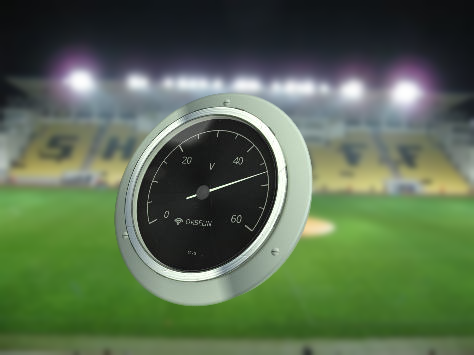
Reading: 47.5 V
